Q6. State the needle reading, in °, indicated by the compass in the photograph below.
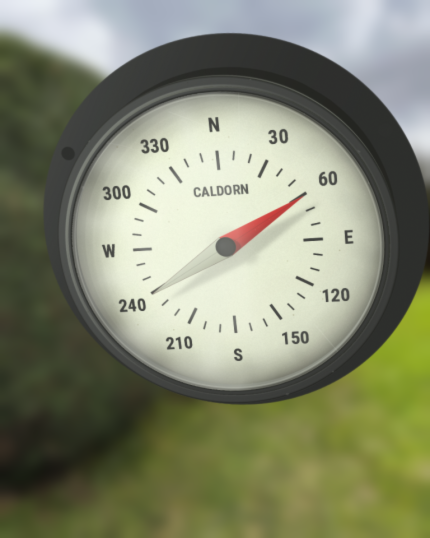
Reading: 60 °
